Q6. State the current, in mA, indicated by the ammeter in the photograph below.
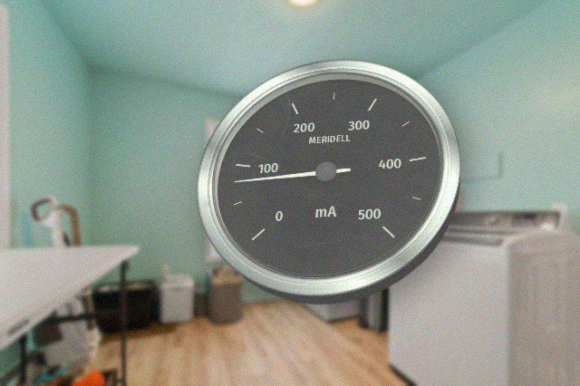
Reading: 75 mA
